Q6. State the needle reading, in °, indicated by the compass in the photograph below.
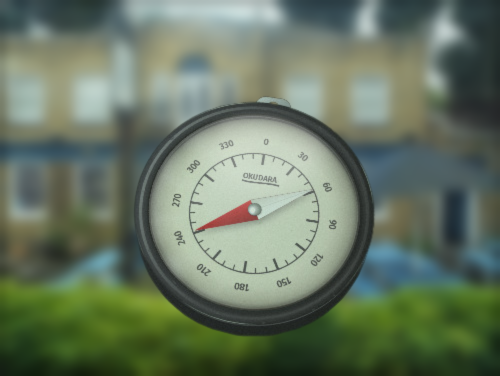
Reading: 240 °
